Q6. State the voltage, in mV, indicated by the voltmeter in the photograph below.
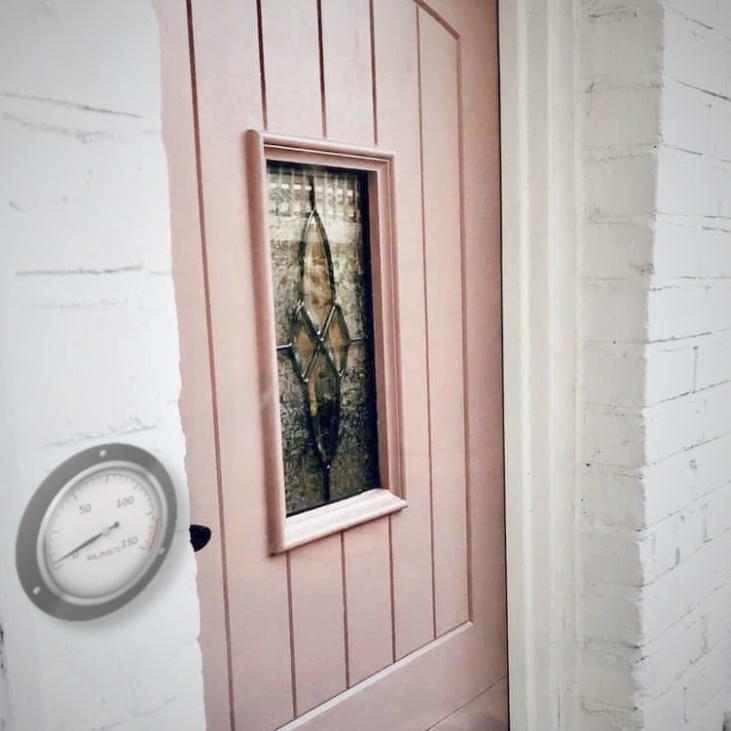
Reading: 5 mV
